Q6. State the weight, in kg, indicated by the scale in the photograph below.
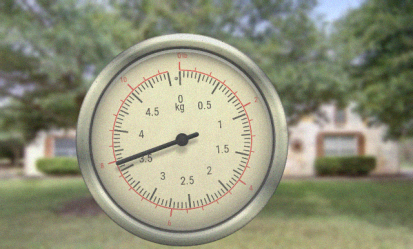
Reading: 3.6 kg
